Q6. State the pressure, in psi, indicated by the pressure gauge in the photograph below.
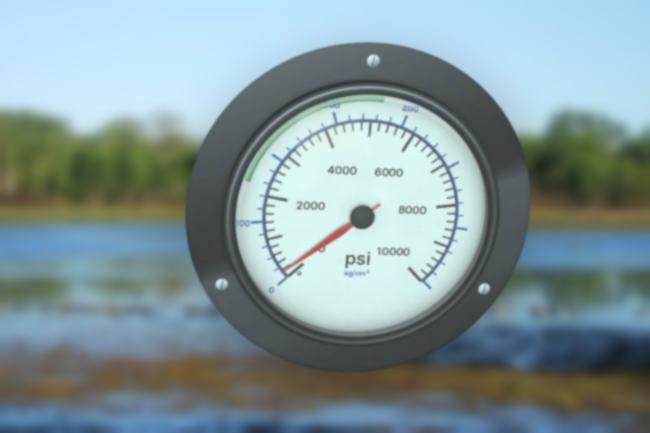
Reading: 200 psi
